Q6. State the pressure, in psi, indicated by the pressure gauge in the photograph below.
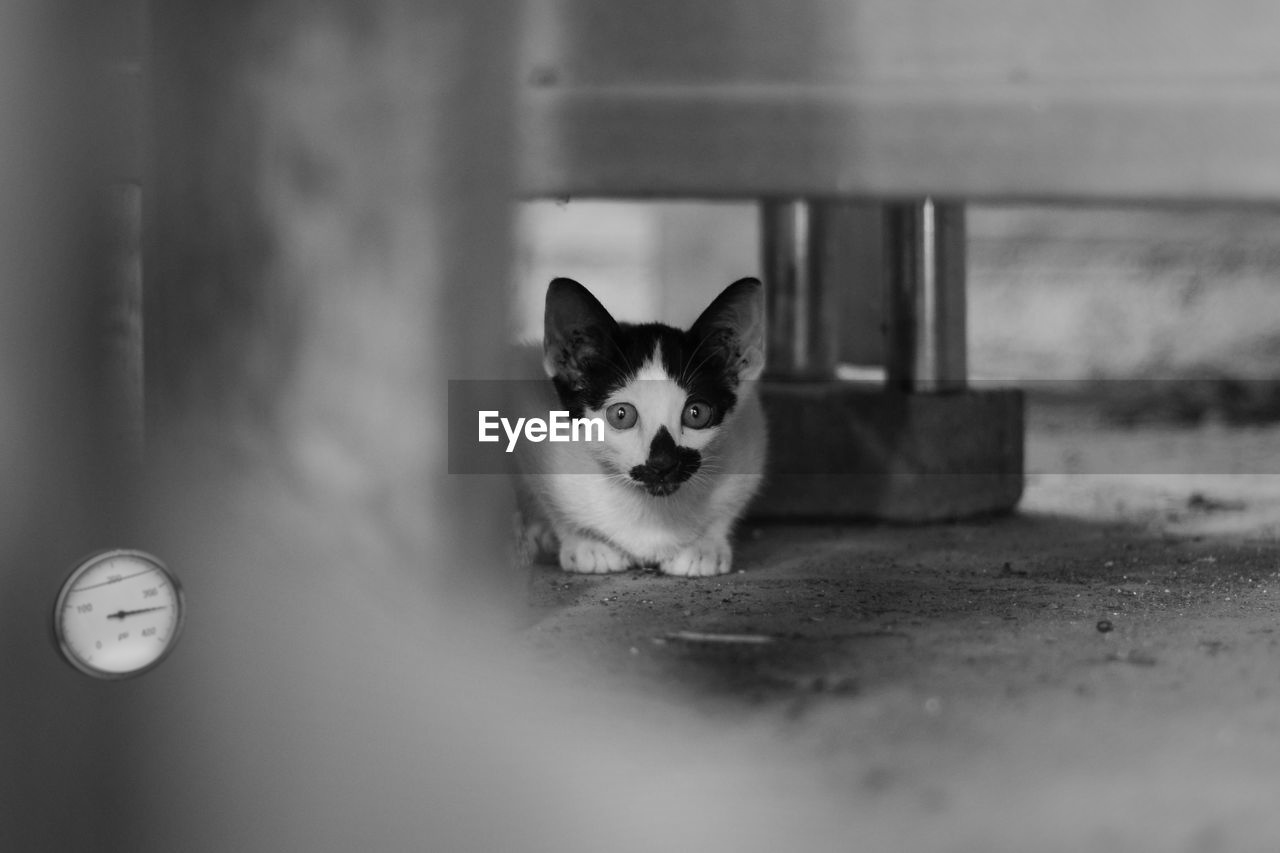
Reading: 340 psi
